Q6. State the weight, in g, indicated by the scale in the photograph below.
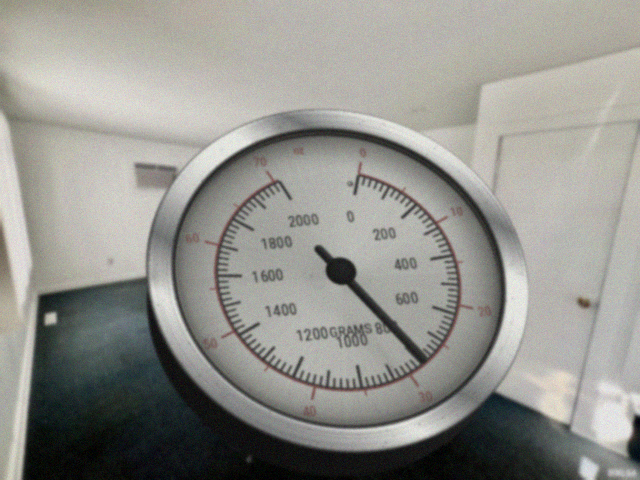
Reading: 800 g
